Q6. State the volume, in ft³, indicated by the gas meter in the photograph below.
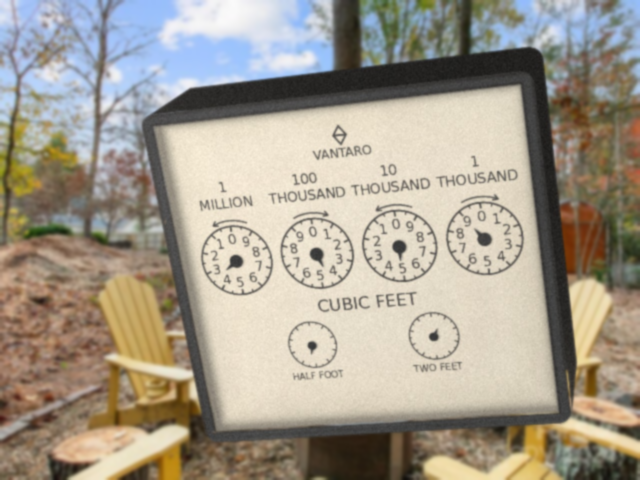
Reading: 344900 ft³
